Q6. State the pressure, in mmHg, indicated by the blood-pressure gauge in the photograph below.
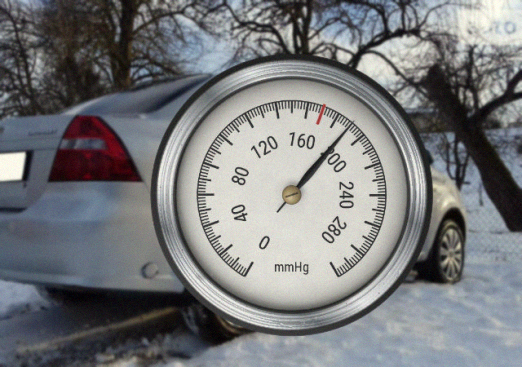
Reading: 190 mmHg
